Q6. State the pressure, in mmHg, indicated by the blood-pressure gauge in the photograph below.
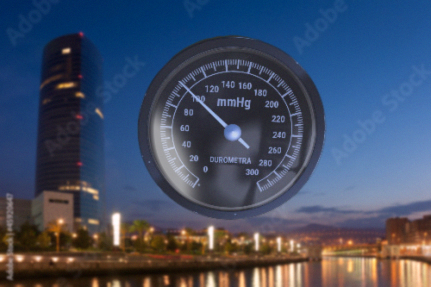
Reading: 100 mmHg
